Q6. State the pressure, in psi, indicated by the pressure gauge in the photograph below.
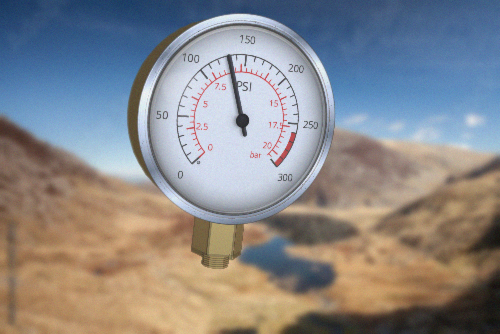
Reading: 130 psi
